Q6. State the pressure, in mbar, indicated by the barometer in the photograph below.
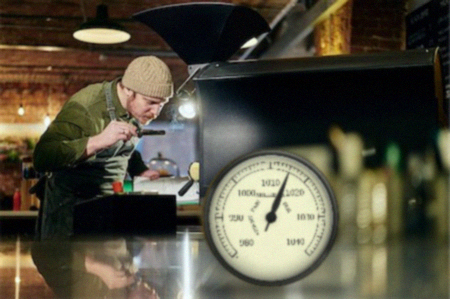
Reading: 1015 mbar
